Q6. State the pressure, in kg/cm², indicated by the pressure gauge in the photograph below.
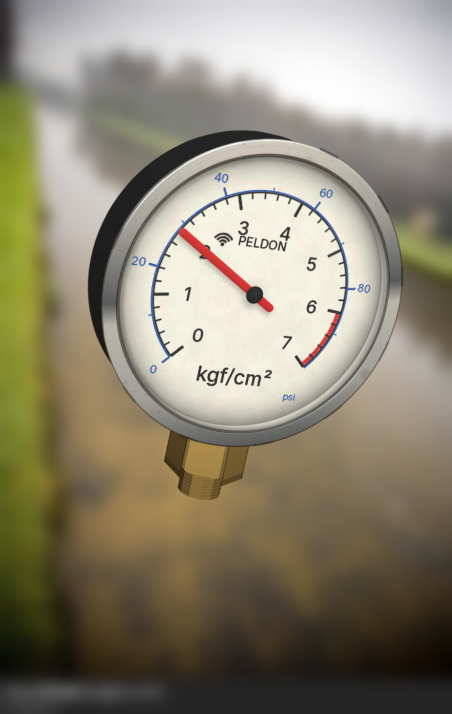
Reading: 2 kg/cm²
